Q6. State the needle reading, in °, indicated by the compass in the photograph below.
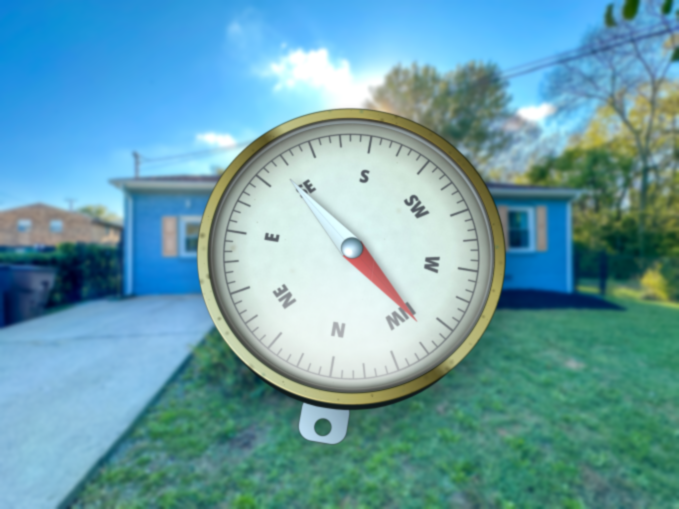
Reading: 310 °
